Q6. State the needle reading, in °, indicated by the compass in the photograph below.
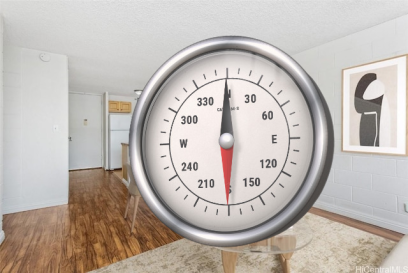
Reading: 180 °
